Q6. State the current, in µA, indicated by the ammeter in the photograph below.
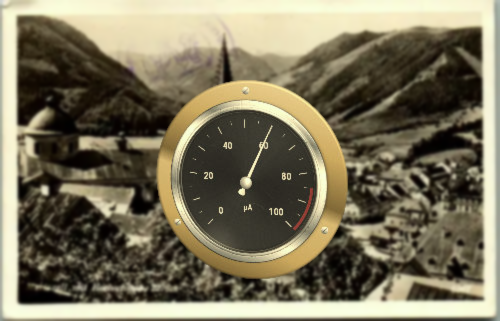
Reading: 60 µA
